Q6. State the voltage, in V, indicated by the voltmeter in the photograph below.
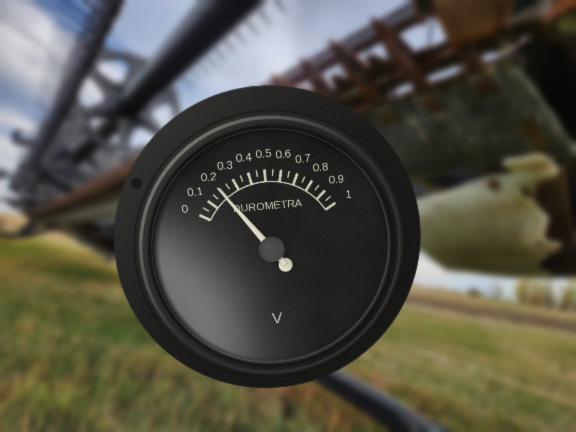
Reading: 0.2 V
